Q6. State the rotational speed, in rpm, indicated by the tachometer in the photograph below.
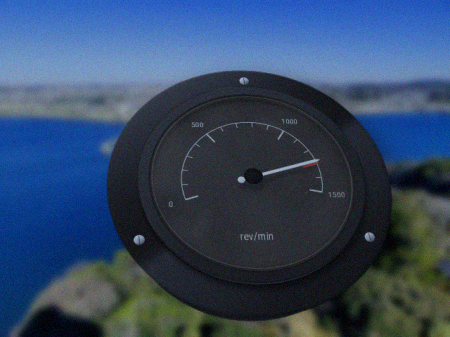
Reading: 1300 rpm
